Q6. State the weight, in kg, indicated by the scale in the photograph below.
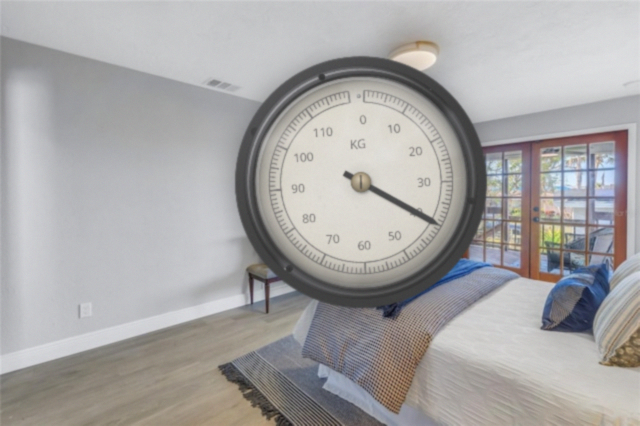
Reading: 40 kg
